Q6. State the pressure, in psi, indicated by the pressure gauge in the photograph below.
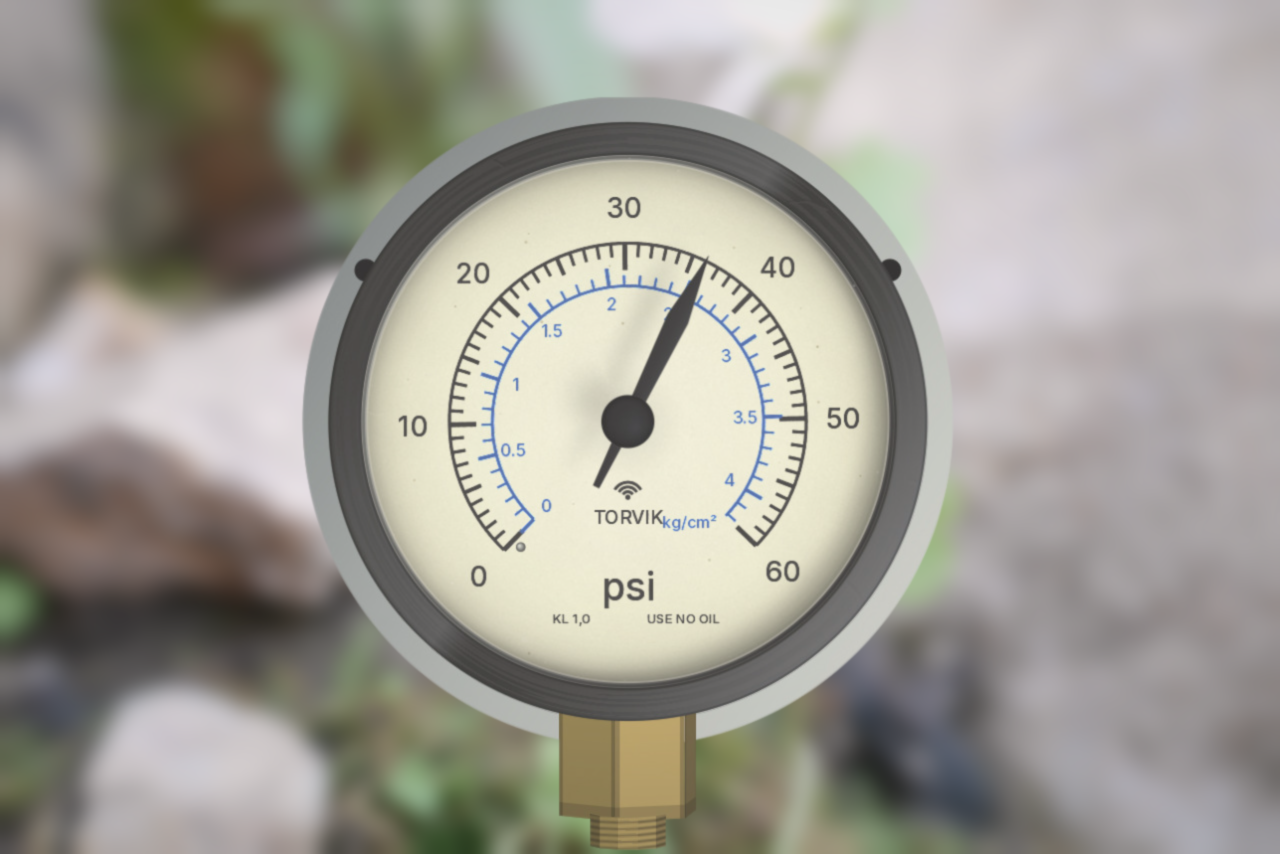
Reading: 36 psi
